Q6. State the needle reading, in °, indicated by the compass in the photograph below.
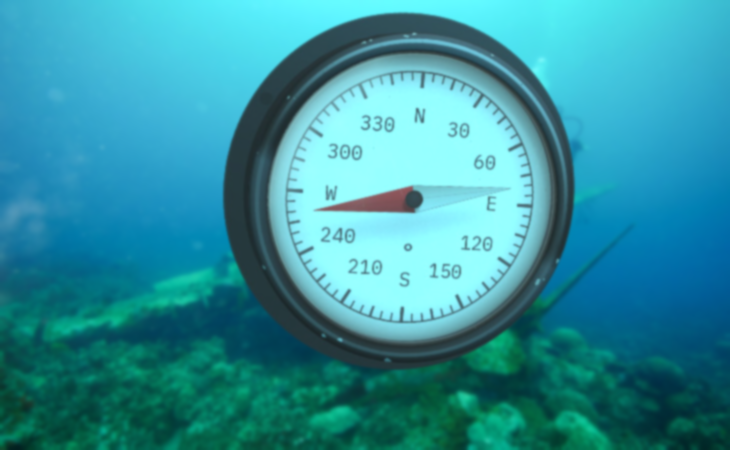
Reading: 260 °
